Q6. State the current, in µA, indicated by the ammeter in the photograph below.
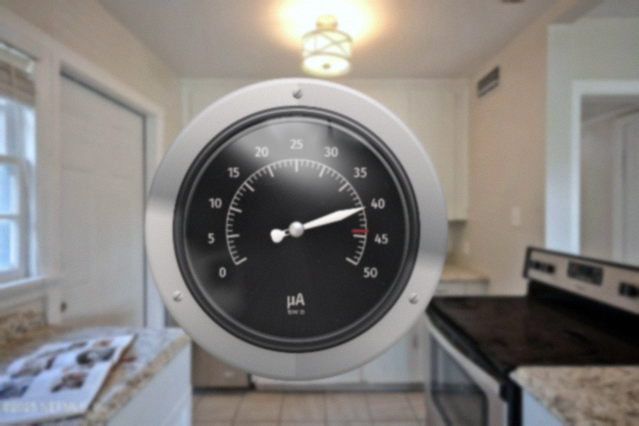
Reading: 40 µA
